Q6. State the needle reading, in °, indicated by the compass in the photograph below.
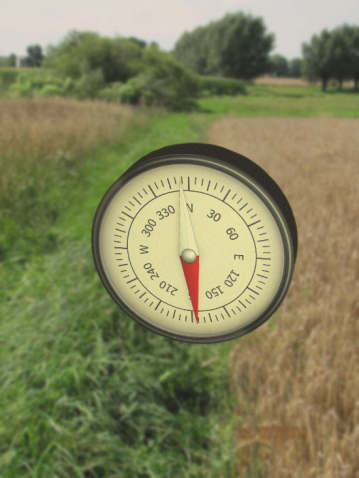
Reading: 175 °
